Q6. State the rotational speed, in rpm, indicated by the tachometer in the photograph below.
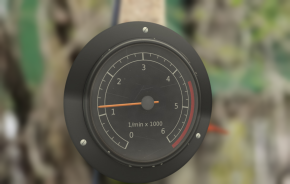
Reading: 1200 rpm
